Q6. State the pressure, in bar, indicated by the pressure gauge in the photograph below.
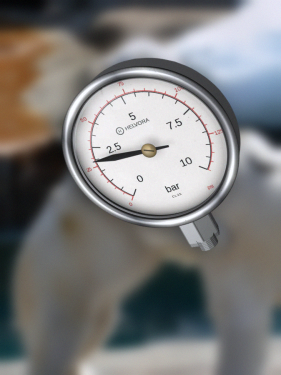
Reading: 2 bar
